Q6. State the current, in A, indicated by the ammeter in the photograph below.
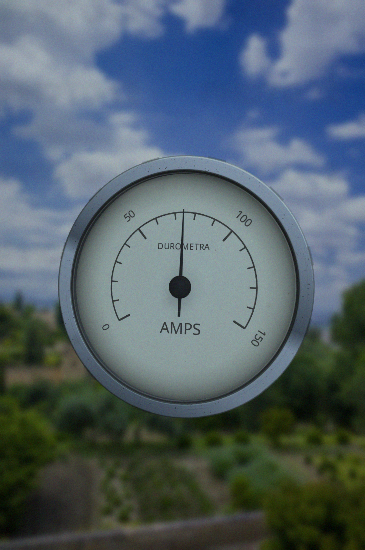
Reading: 75 A
